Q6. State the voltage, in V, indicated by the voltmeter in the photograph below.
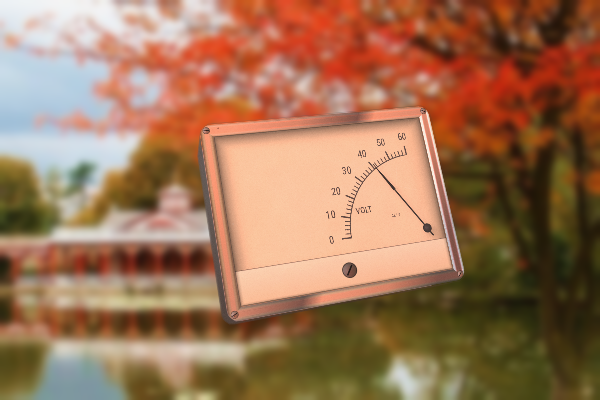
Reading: 40 V
